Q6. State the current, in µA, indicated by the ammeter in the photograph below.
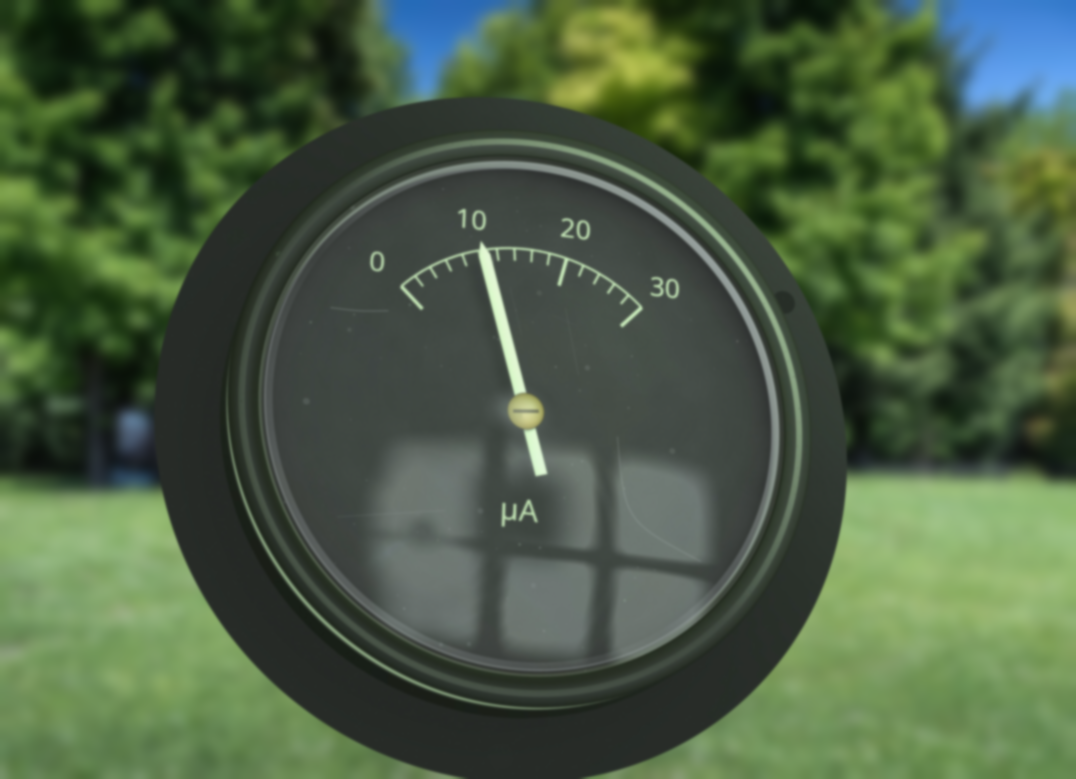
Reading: 10 µA
